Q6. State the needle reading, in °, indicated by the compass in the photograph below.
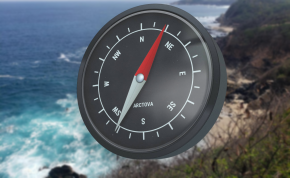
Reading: 30 °
